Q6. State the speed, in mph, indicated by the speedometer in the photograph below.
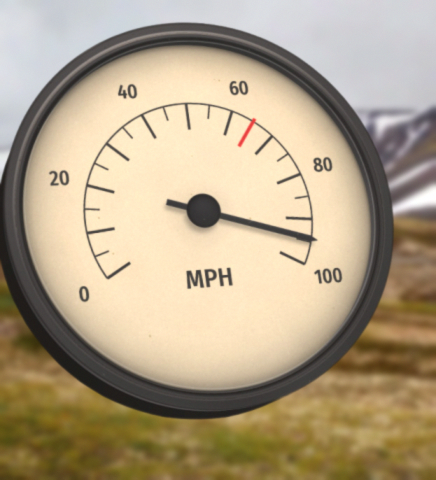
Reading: 95 mph
